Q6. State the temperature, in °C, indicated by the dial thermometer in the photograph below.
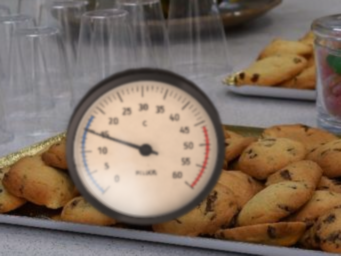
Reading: 15 °C
